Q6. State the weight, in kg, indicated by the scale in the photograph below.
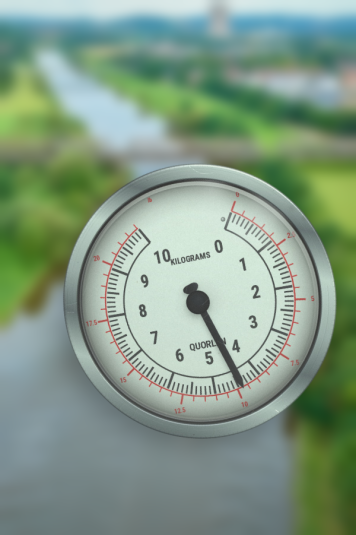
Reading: 4.4 kg
